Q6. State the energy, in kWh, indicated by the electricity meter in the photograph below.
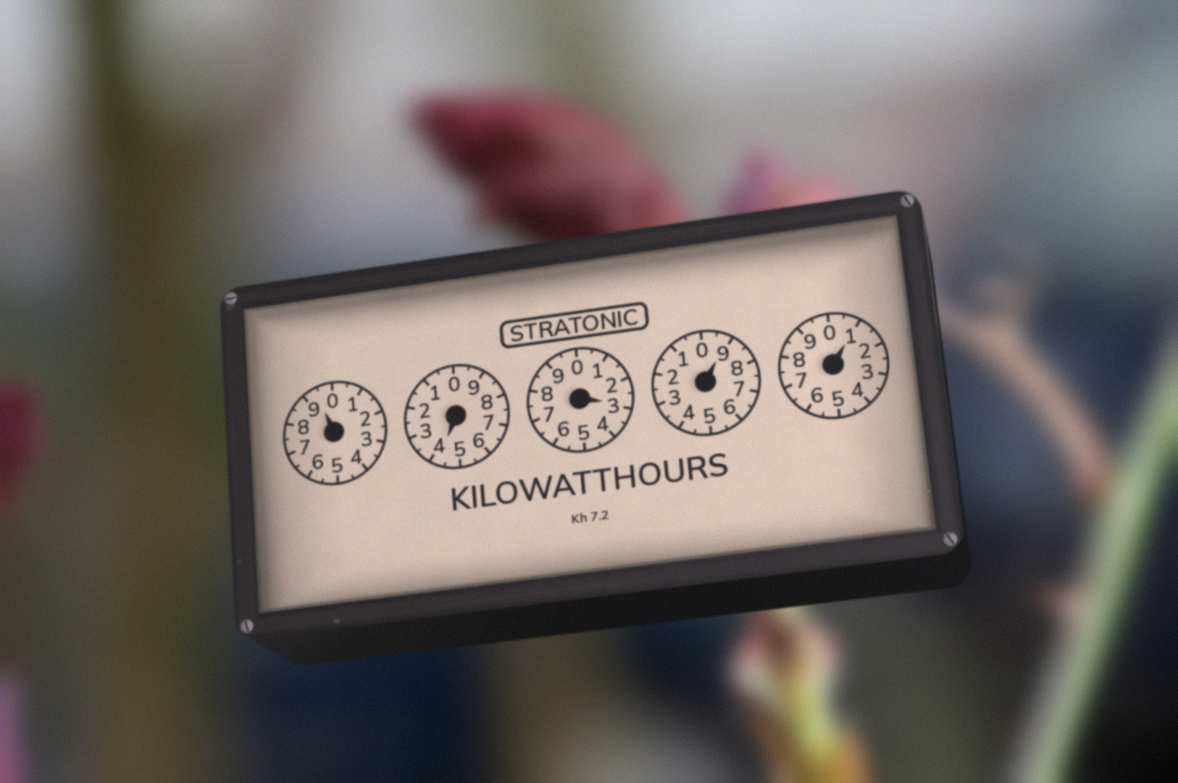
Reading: 94291 kWh
